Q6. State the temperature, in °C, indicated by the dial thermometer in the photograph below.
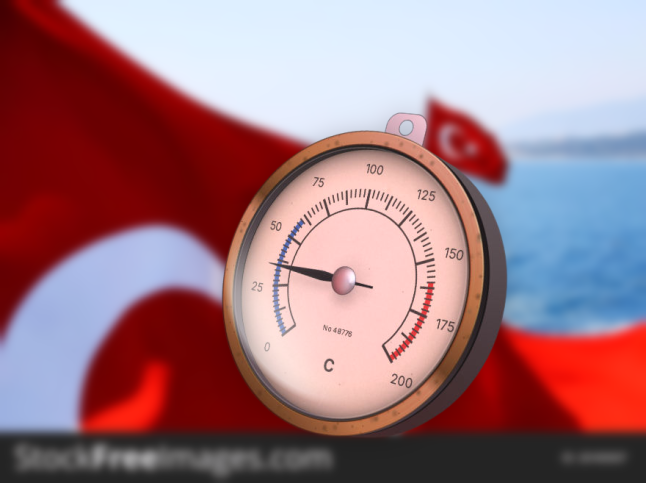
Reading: 35 °C
